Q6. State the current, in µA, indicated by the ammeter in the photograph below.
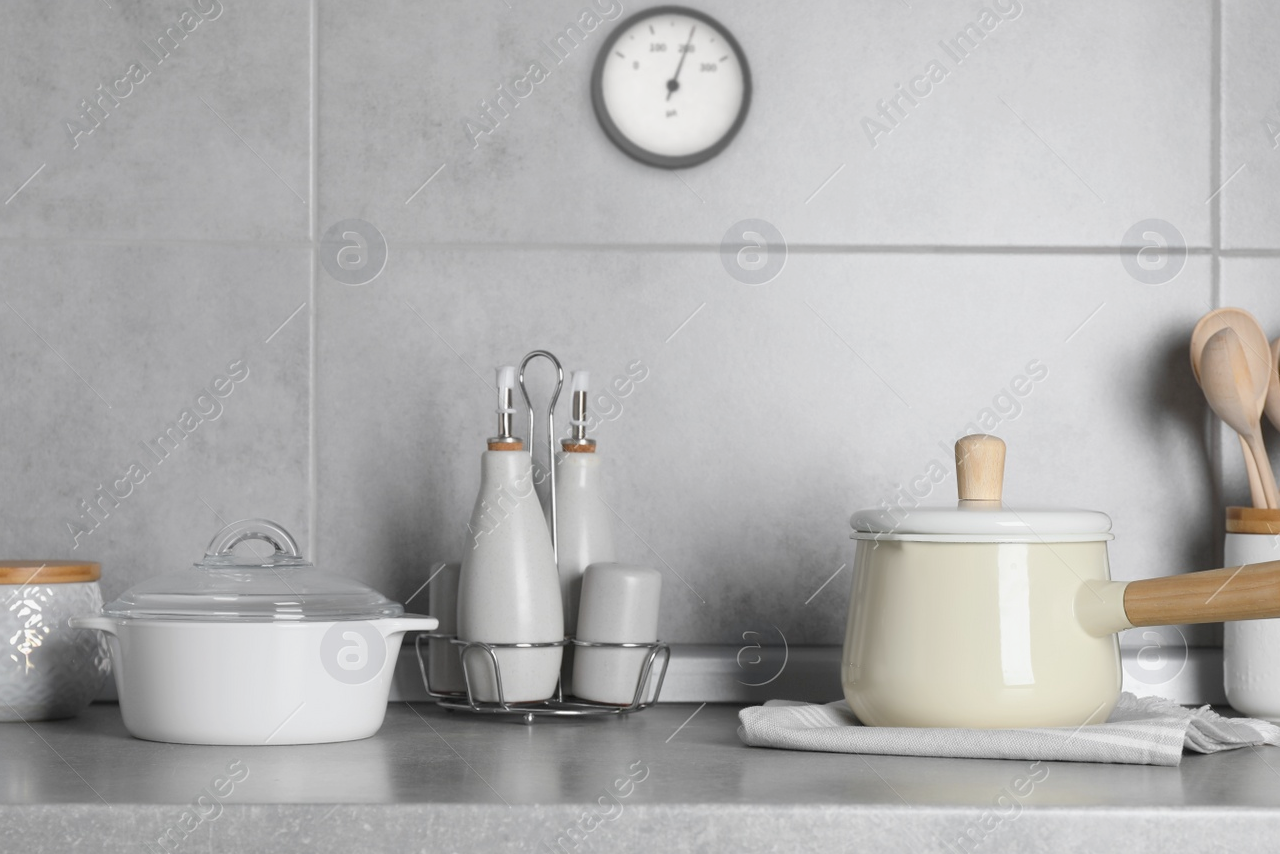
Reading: 200 µA
